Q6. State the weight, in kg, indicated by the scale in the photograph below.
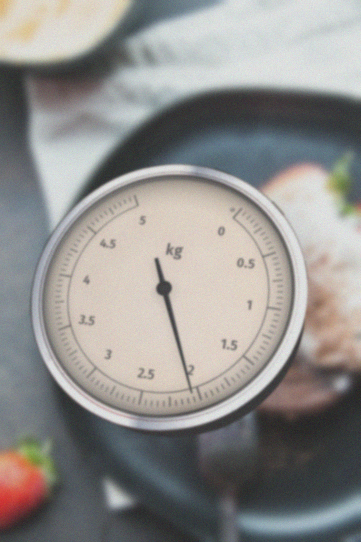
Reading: 2.05 kg
